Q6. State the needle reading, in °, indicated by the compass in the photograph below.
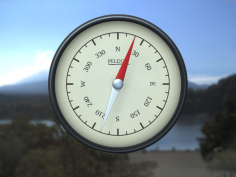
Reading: 20 °
